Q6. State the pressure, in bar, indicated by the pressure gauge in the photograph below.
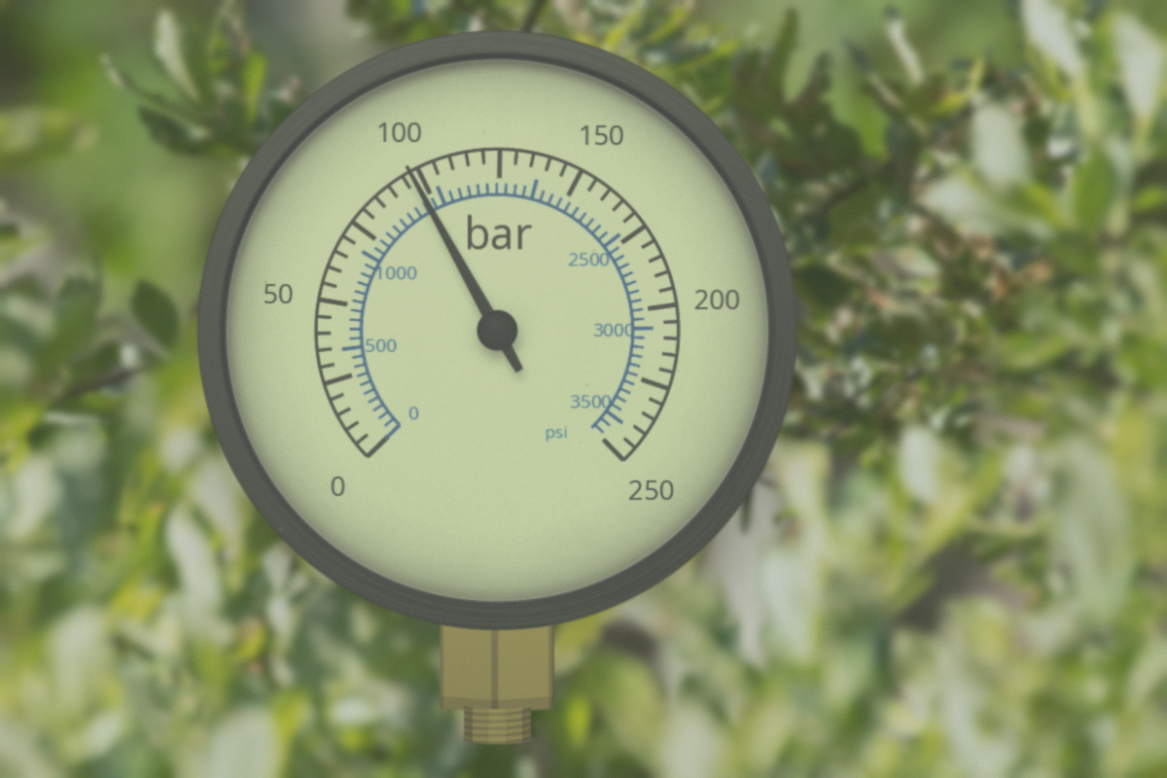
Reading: 97.5 bar
